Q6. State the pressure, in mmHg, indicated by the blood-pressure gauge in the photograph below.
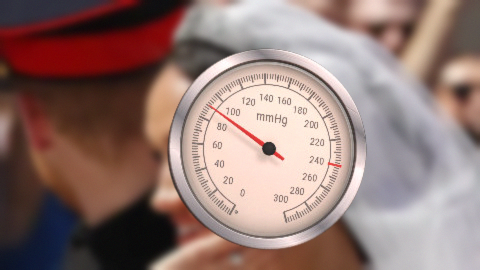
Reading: 90 mmHg
